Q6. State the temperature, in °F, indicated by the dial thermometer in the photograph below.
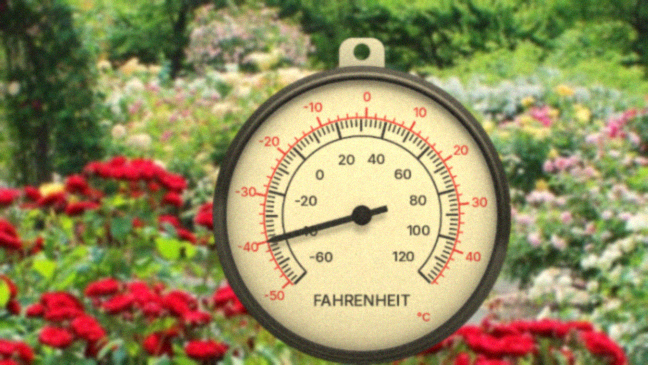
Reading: -40 °F
